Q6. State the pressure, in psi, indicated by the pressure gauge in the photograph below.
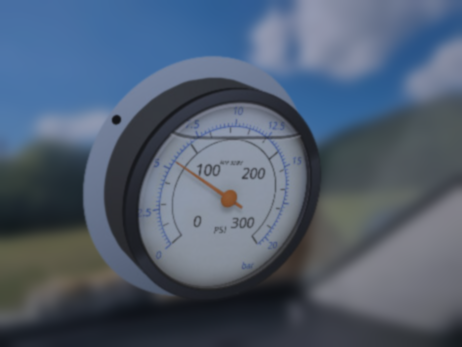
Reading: 80 psi
